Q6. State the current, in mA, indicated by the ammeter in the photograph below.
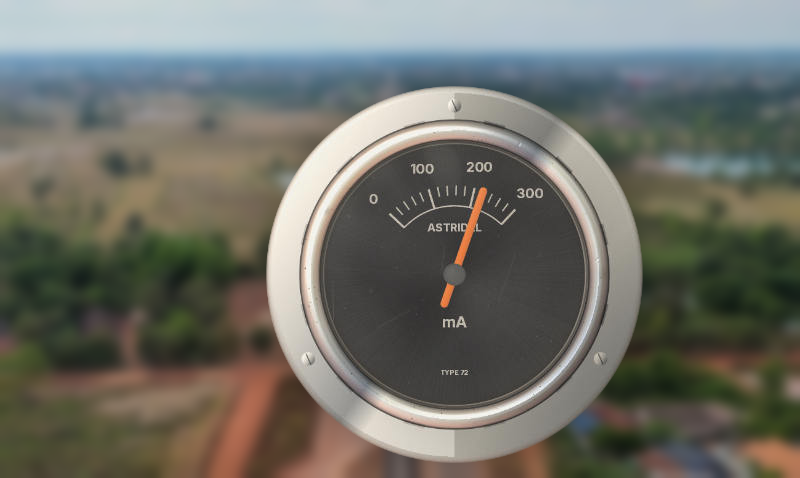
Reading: 220 mA
